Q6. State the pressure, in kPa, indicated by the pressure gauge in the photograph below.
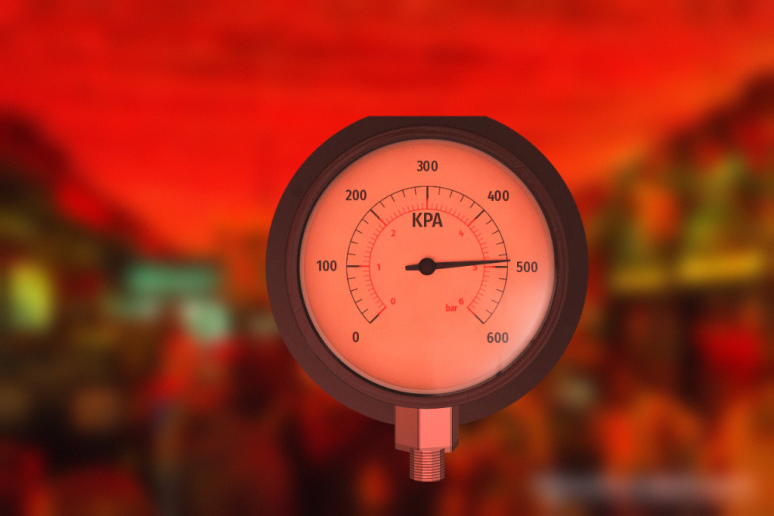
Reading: 490 kPa
